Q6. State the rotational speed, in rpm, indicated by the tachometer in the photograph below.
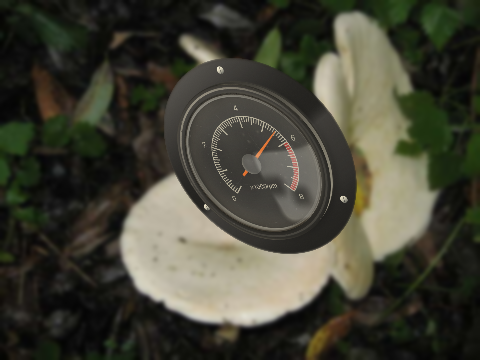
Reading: 5500 rpm
